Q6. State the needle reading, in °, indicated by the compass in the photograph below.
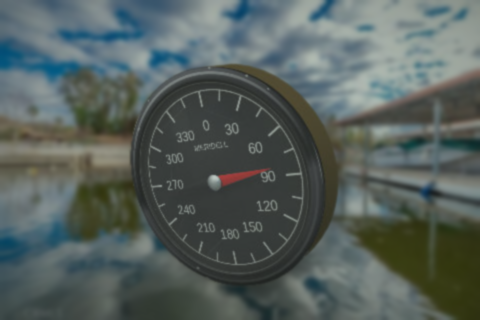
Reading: 82.5 °
